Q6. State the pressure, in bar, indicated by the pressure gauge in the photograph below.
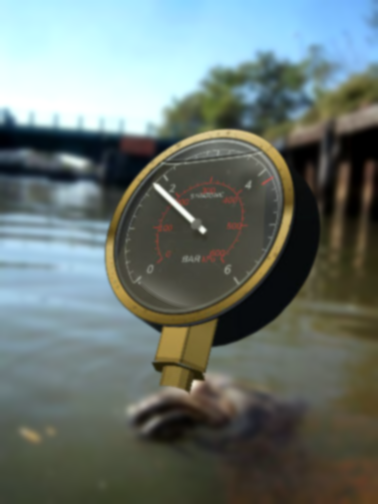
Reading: 1.8 bar
